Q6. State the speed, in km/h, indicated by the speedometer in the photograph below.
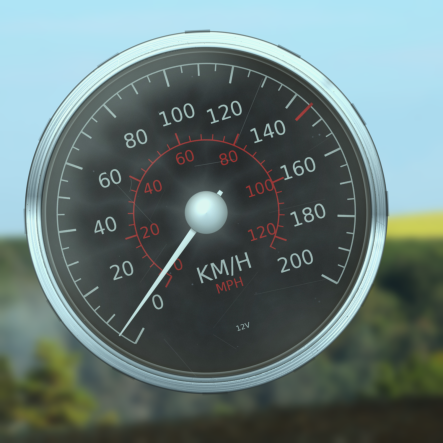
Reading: 5 km/h
